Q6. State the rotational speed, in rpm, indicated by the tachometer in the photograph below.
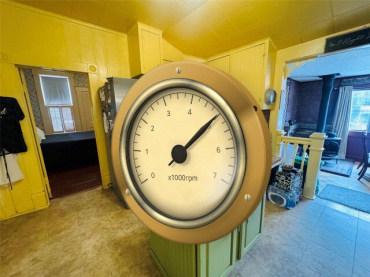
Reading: 5000 rpm
